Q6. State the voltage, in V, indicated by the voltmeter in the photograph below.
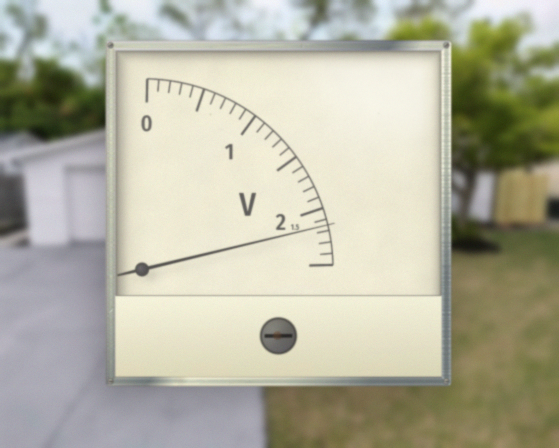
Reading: 2.15 V
